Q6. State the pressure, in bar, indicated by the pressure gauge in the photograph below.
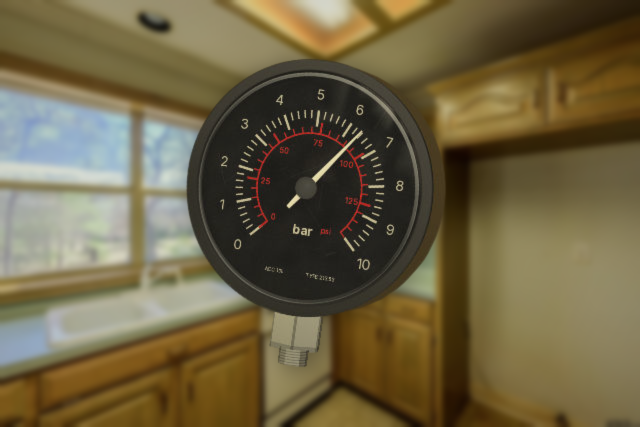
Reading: 6.4 bar
